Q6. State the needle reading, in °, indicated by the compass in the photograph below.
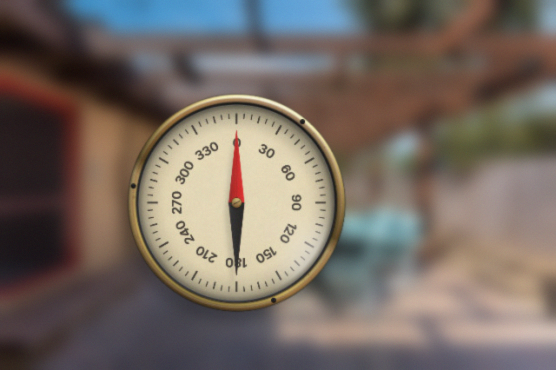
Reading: 0 °
